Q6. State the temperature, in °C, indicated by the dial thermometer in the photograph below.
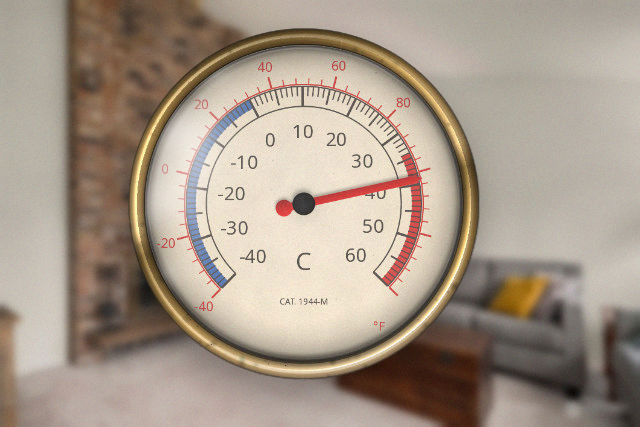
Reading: 39 °C
